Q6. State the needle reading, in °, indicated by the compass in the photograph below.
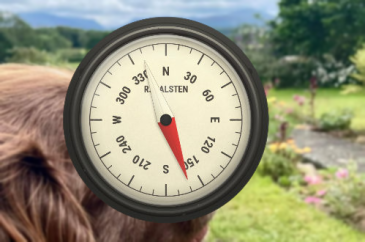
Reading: 160 °
